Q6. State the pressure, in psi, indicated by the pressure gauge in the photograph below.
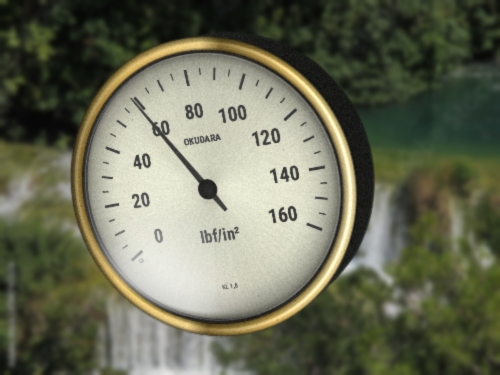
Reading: 60 psi
